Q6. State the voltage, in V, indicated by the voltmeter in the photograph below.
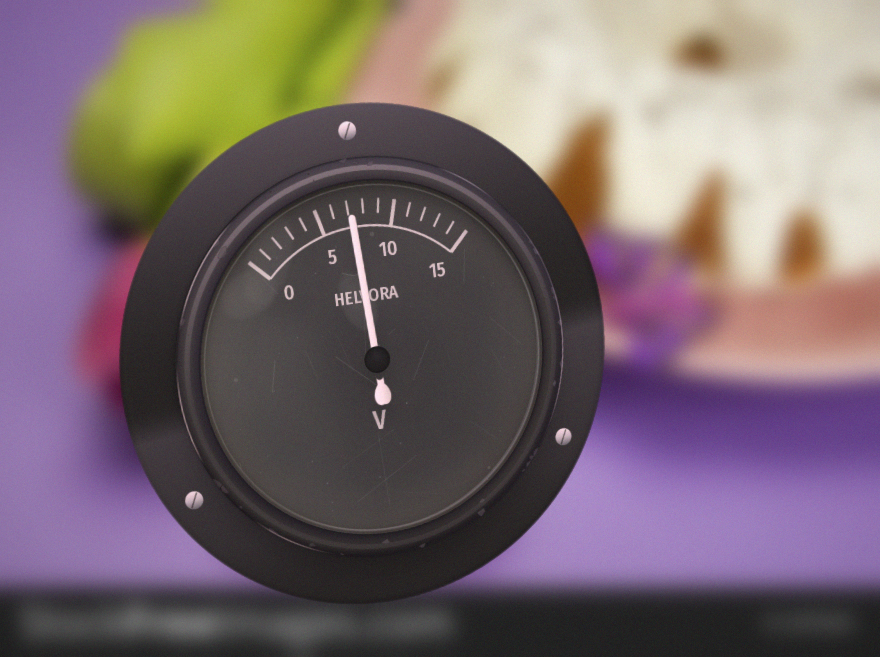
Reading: 7 V
